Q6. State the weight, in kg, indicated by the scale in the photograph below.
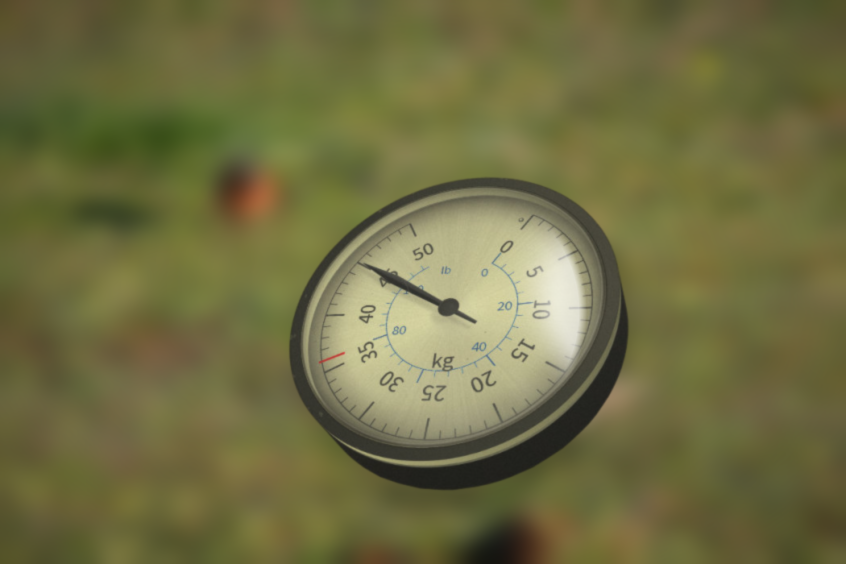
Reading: 45 kg
